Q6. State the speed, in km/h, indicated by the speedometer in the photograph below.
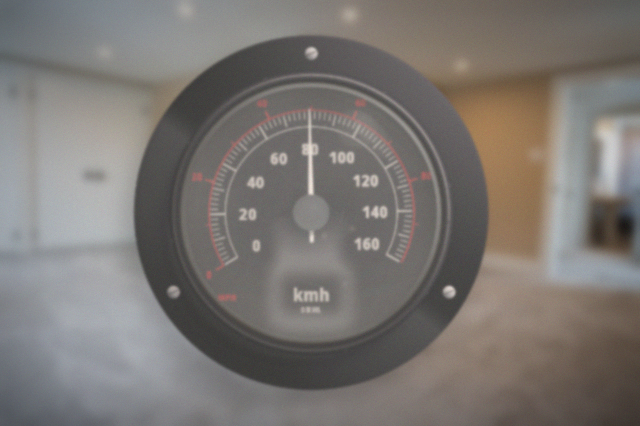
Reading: 80 km/h
